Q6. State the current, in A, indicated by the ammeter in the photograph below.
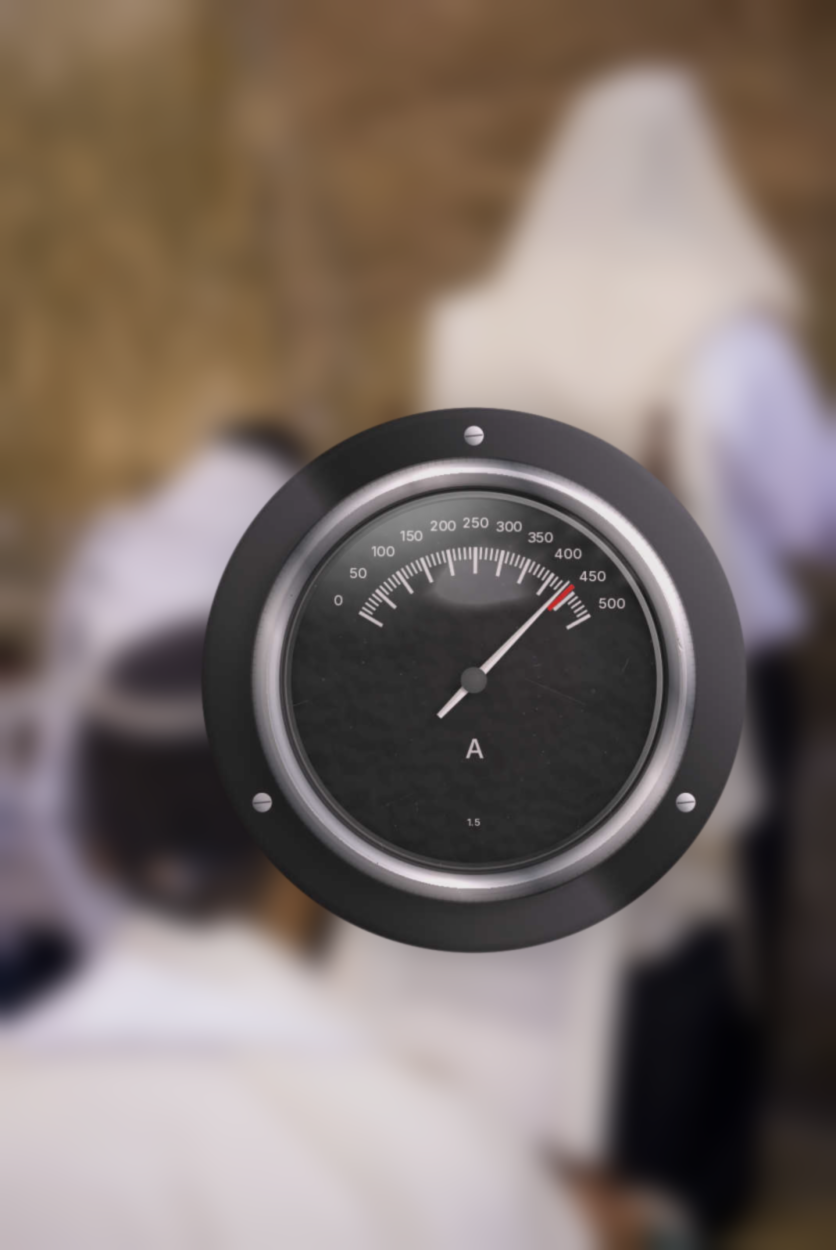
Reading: 430 A
